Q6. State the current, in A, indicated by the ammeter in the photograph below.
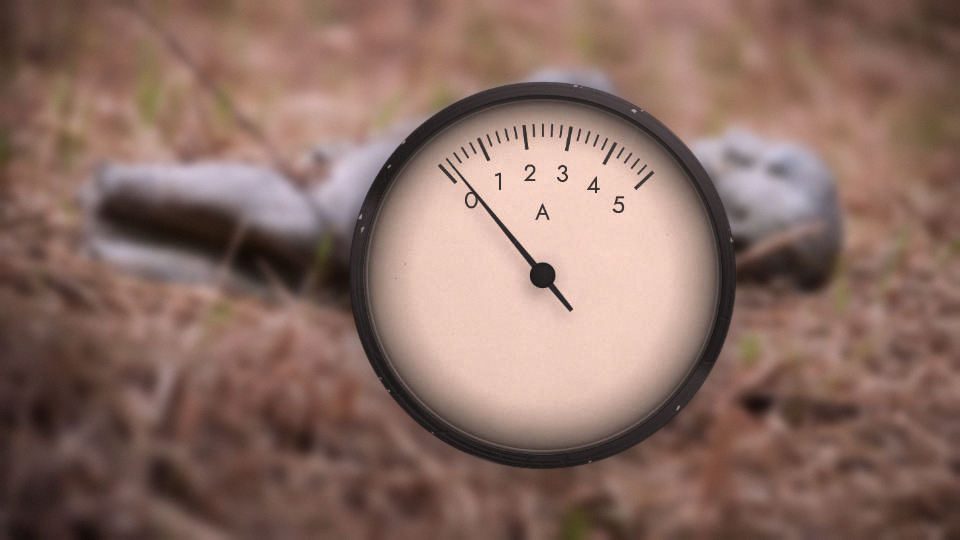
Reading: 0.2 A
